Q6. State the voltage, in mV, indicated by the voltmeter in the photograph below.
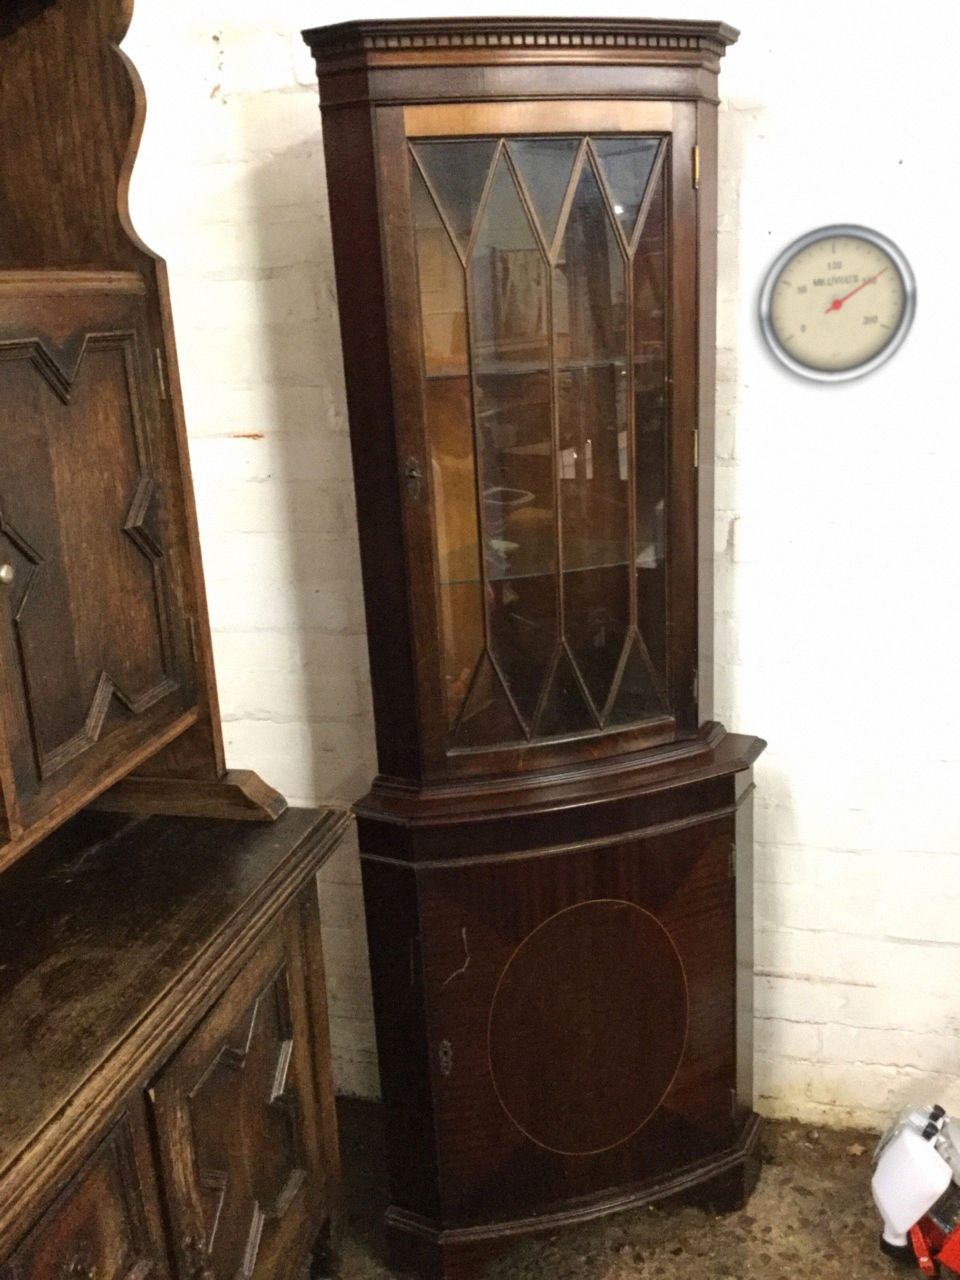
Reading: 150 mV
